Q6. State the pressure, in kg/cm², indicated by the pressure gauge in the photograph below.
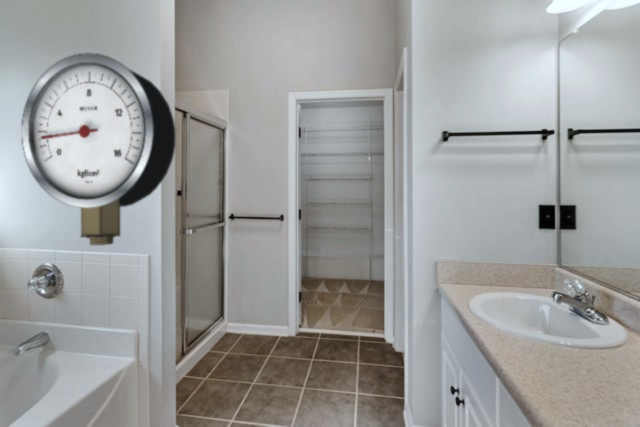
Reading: 1.5 kg/cm²
